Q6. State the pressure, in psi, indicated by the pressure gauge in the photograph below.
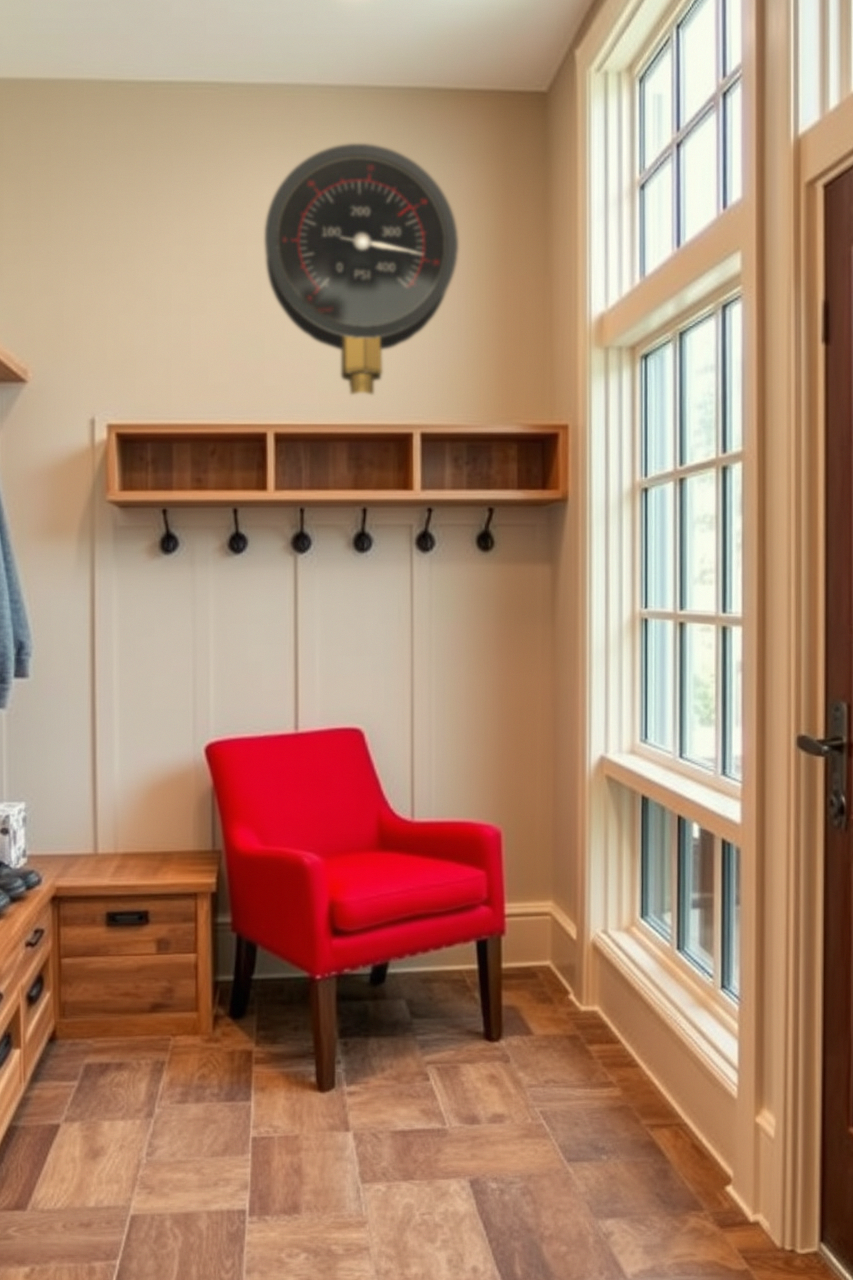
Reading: 350 psi
